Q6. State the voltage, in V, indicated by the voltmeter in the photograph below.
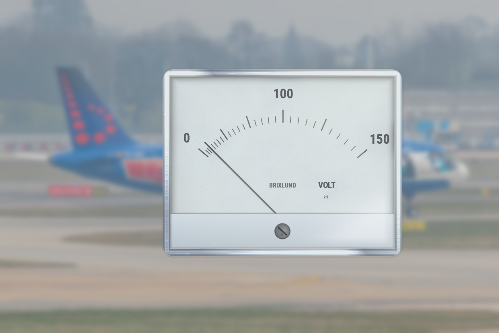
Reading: 25 V
